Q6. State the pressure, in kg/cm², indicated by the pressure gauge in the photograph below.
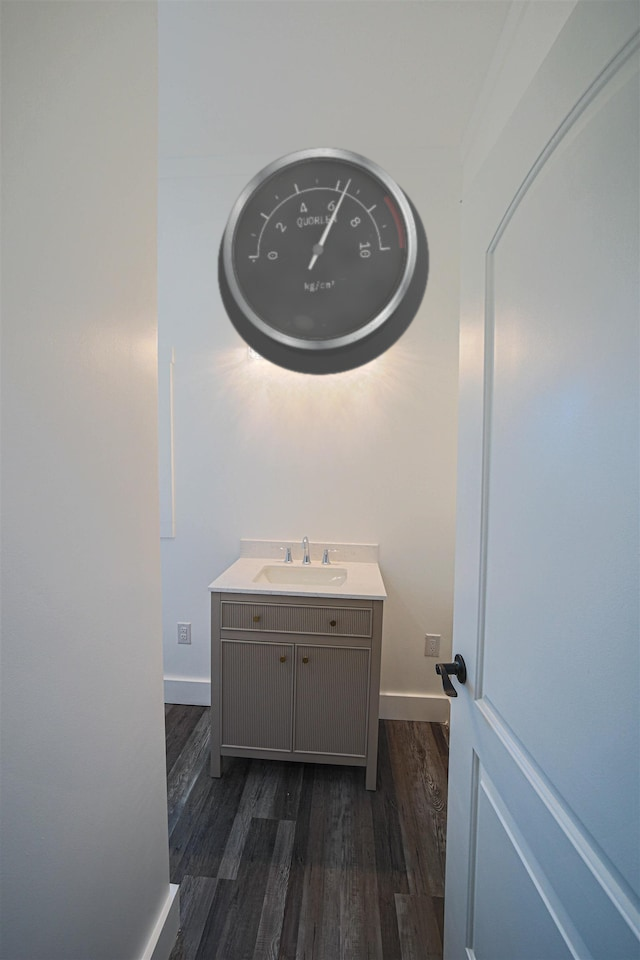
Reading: 6.5 kg/cm²
